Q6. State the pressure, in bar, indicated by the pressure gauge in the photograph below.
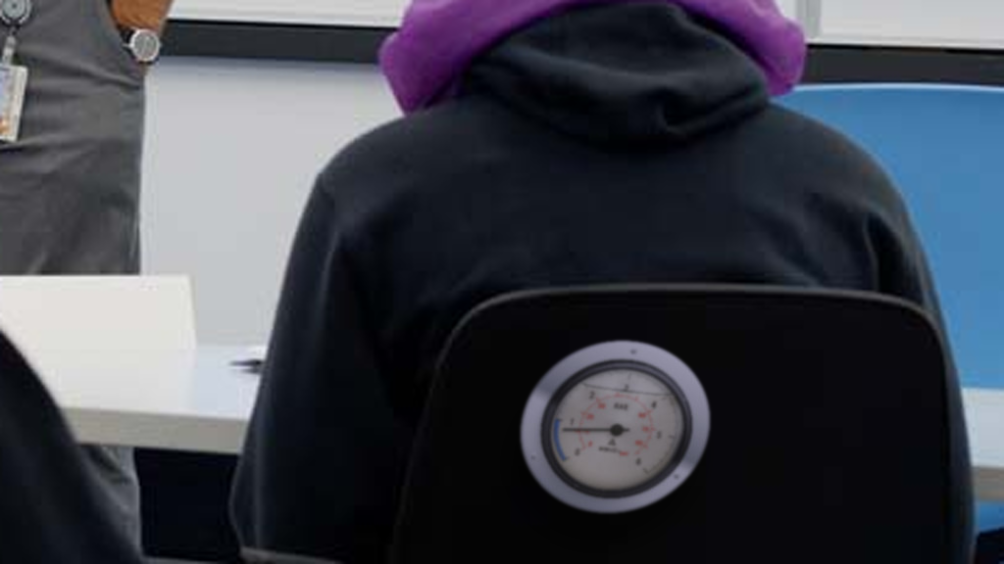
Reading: 0.8 bar
